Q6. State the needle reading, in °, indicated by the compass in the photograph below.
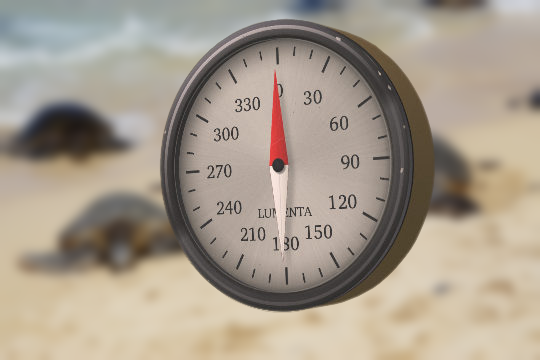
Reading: 0 °
